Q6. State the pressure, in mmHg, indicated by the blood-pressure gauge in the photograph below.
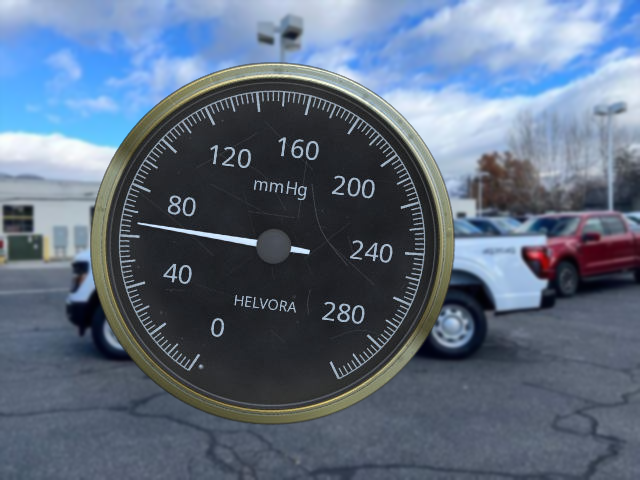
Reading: 66 mmHg
